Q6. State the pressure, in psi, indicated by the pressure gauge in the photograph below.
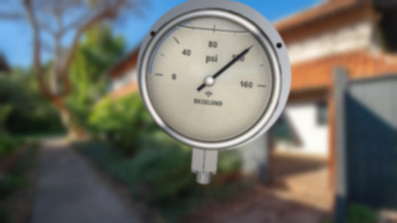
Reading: 120 psi
